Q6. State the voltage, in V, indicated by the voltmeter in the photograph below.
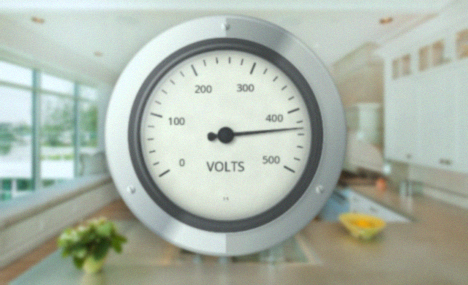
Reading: 430 V
